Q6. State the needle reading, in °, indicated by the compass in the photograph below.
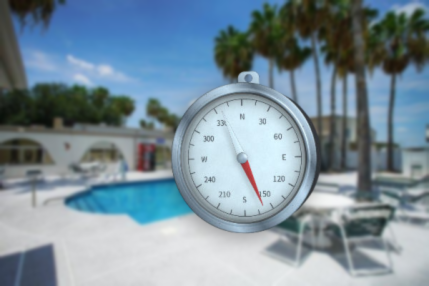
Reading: 157.5 °
